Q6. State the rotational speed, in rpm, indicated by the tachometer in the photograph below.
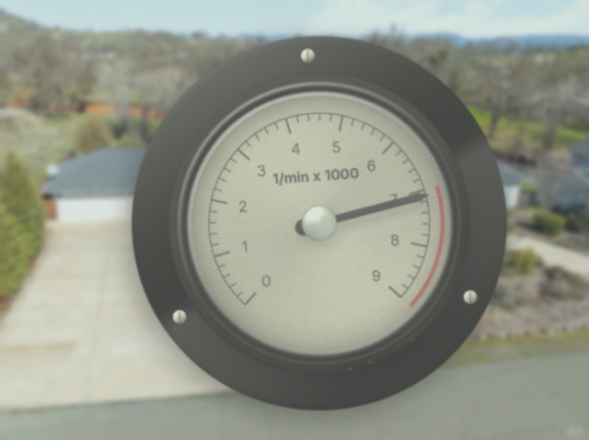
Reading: 7100 rpm
